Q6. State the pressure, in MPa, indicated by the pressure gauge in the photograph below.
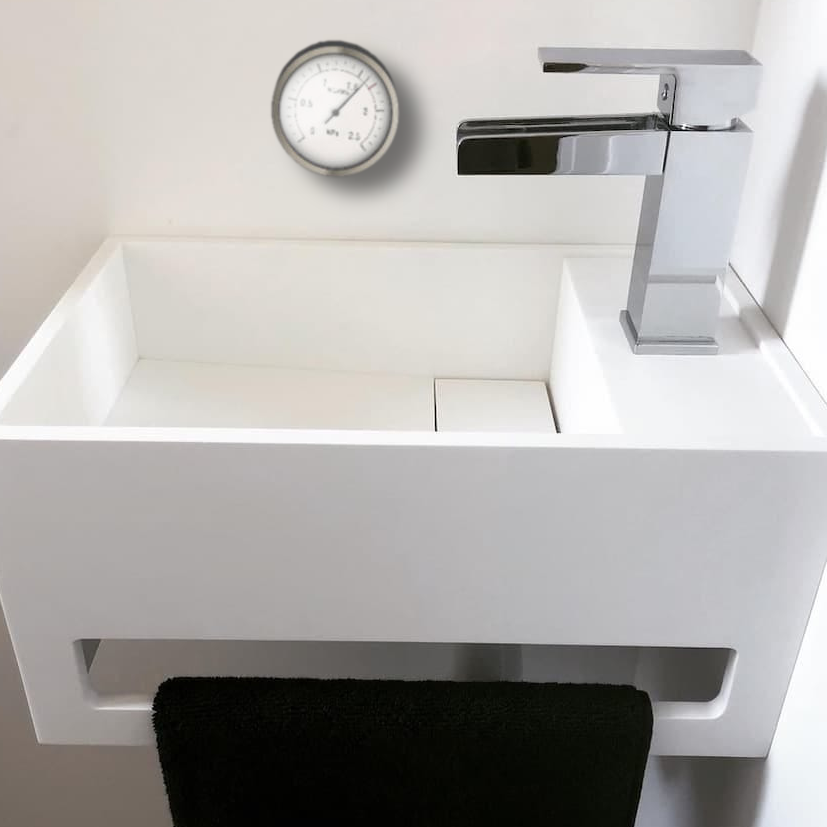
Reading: 1.6 MPa
